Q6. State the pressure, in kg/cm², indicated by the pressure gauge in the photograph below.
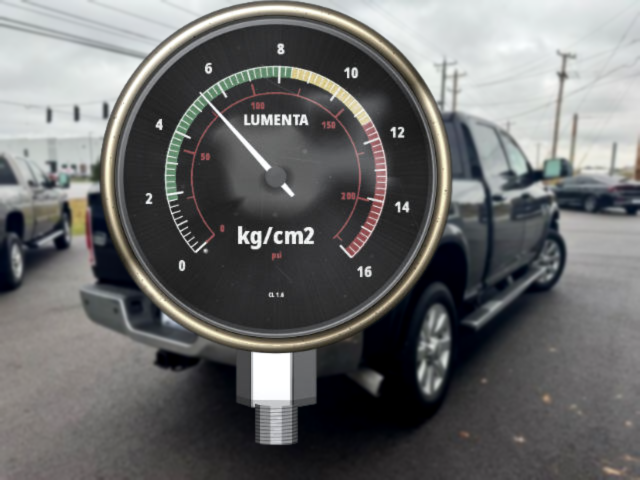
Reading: 5.4 kg/cm²
